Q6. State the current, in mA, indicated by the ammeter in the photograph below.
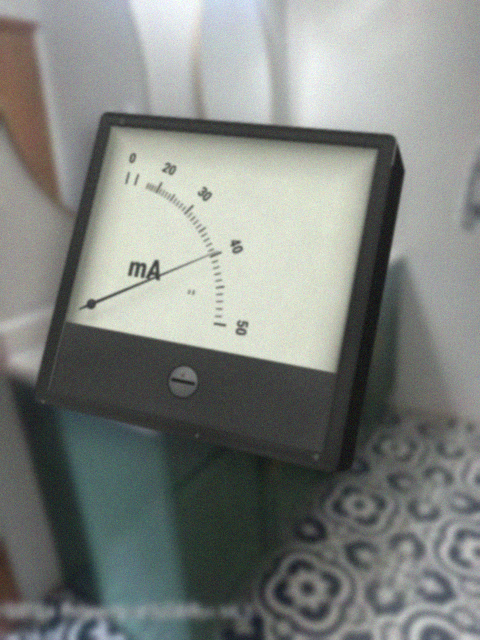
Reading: 40 mA
